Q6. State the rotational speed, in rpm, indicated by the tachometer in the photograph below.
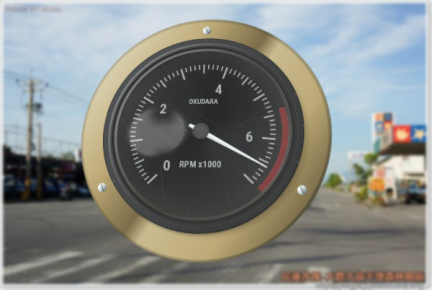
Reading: 6600 rpm
